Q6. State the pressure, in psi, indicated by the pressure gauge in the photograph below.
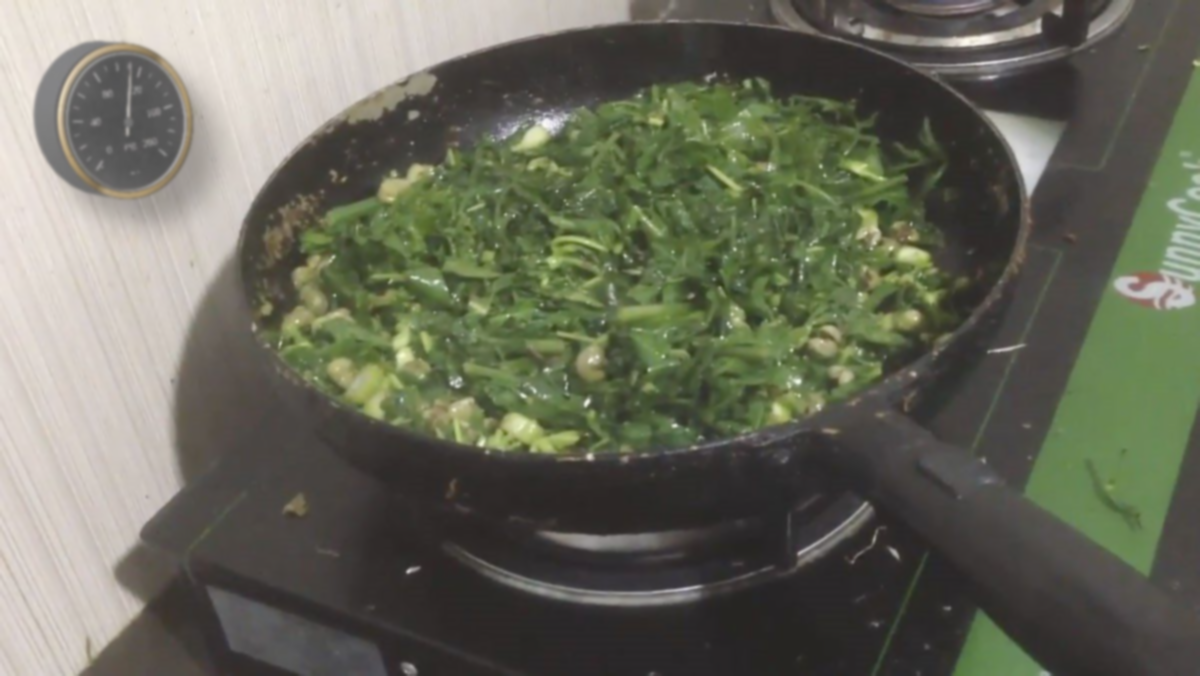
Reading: 110 psi
